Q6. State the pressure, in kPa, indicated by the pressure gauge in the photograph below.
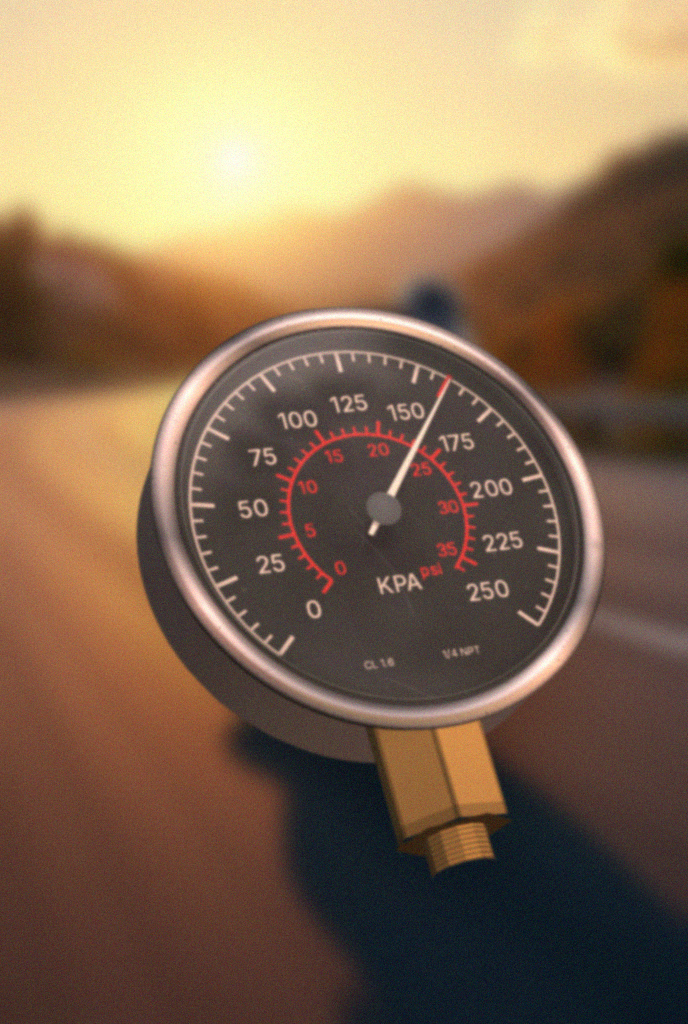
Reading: 160 kPa
